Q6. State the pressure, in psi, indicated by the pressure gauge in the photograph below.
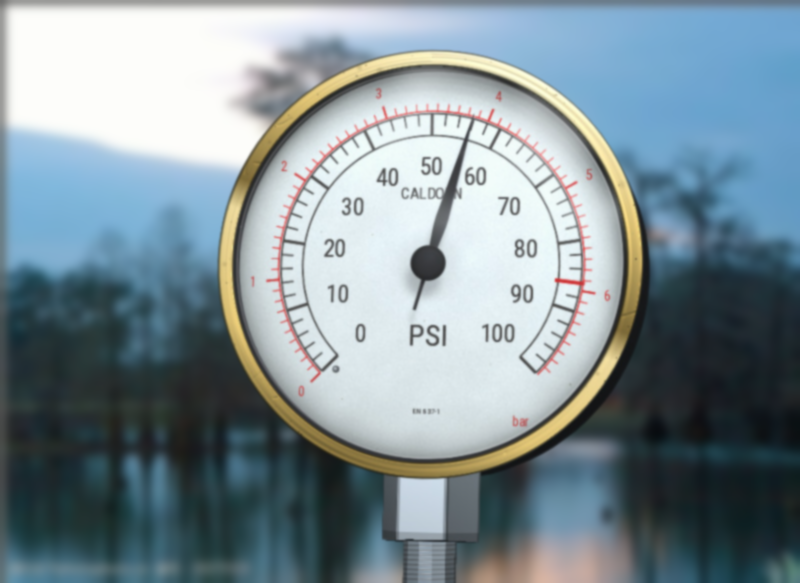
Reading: 56 psi
